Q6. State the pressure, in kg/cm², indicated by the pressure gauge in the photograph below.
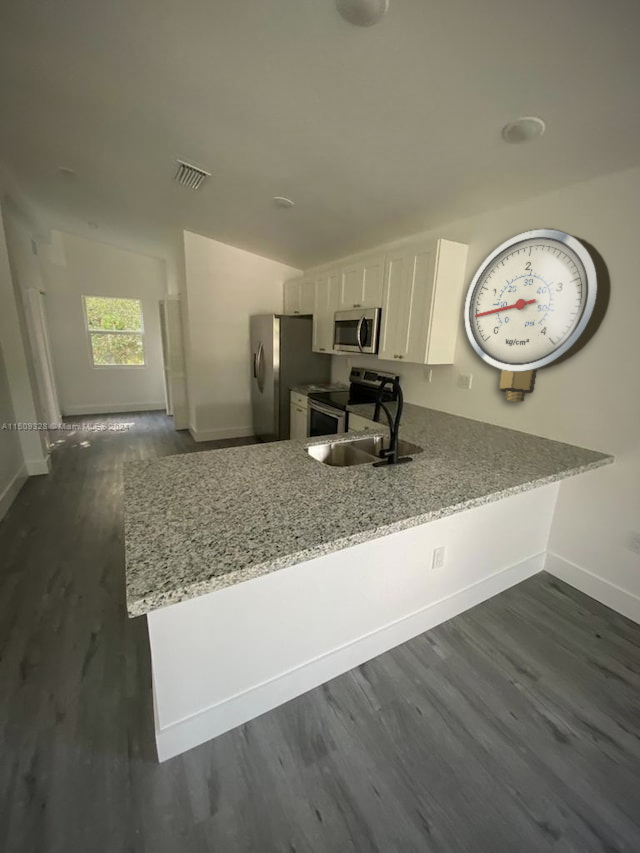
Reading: 0.5 kg/cm²
